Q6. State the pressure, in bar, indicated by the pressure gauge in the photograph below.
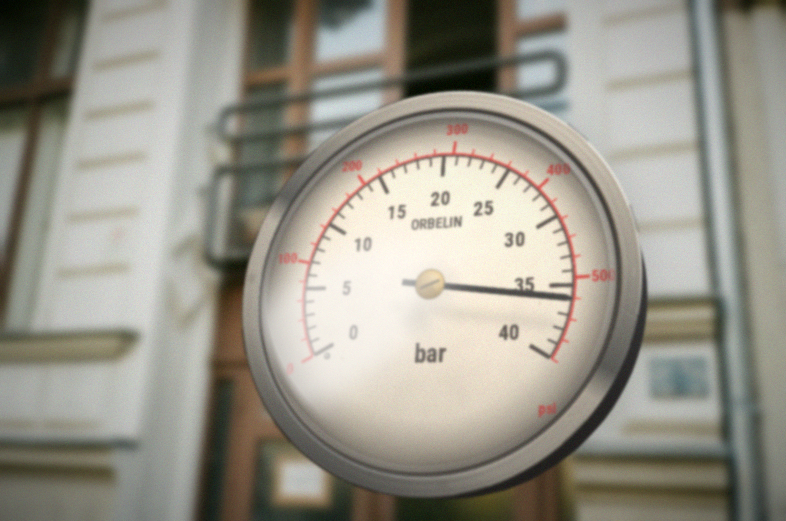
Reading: 36 bar
